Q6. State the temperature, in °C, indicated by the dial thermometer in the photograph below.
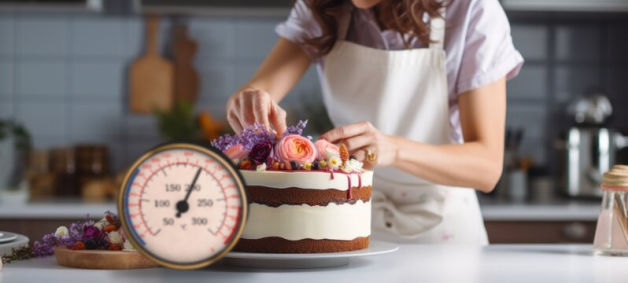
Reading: 200 °C
